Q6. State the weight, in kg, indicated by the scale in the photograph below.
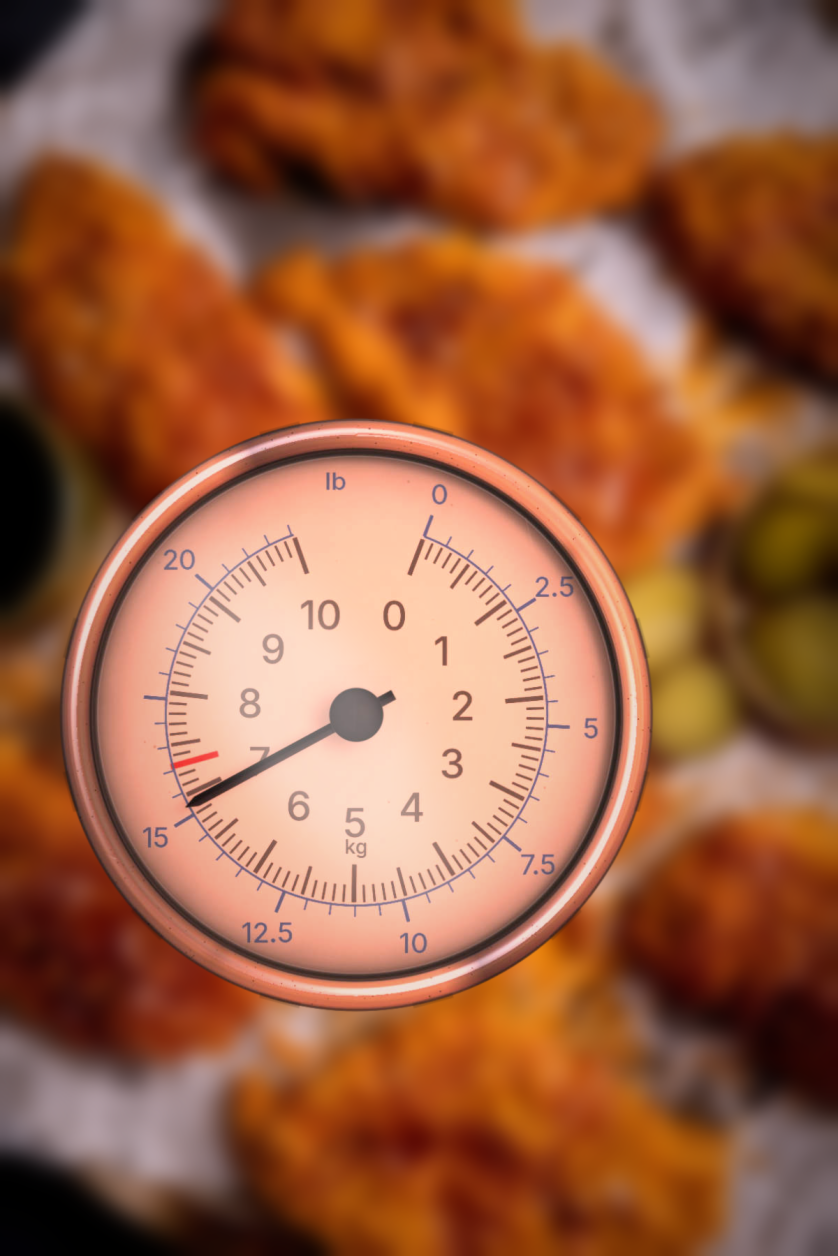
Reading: 6.9 kg
